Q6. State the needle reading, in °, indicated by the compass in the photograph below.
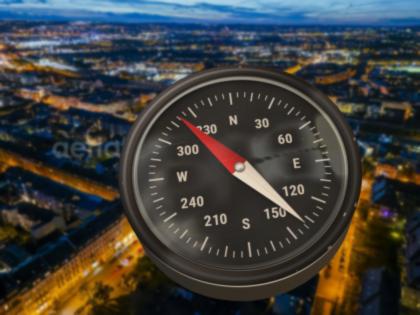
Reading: 320 °
